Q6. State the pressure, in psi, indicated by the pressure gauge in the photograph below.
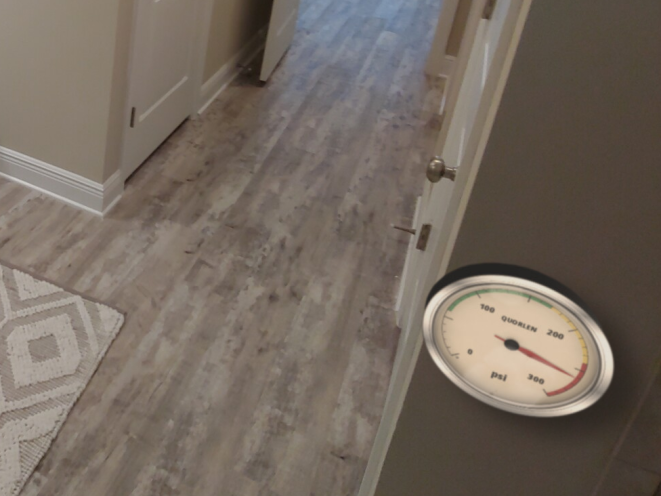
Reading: 260 psi
